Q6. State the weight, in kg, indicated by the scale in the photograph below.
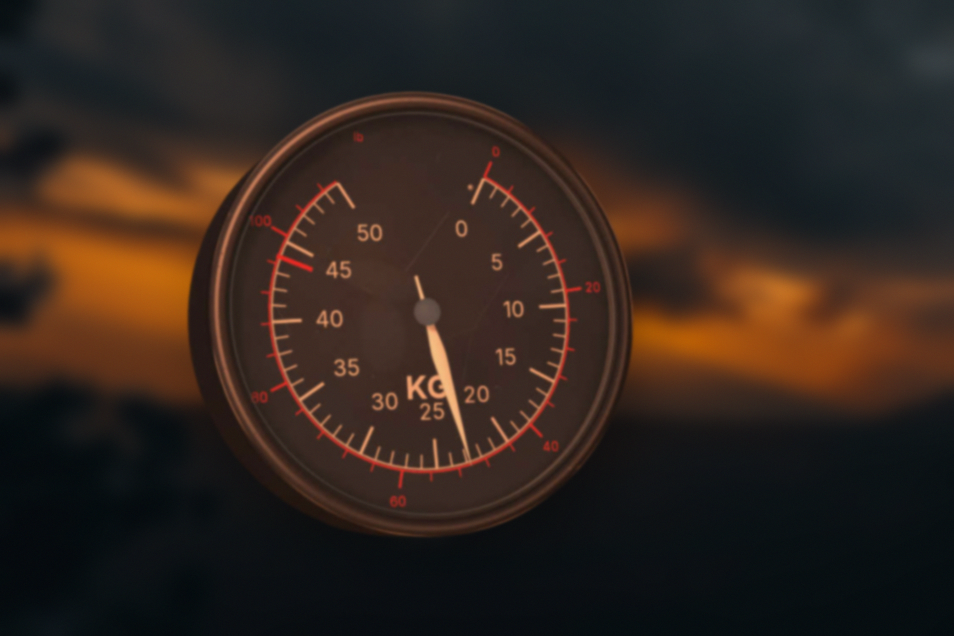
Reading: 23 kg
